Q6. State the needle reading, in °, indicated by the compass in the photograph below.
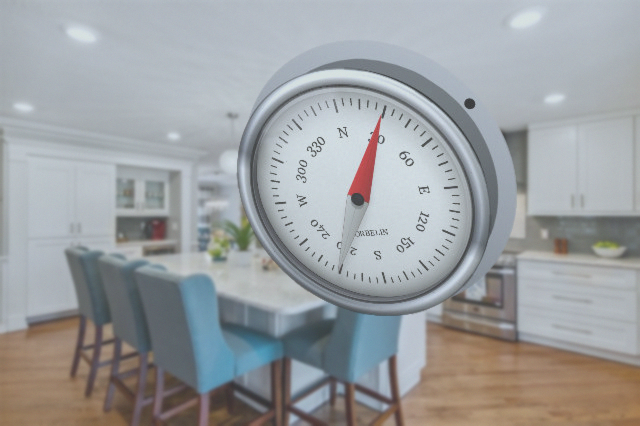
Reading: 30 °
